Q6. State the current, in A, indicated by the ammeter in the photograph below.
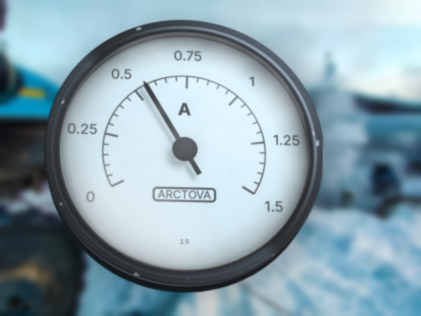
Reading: 0.55 A
